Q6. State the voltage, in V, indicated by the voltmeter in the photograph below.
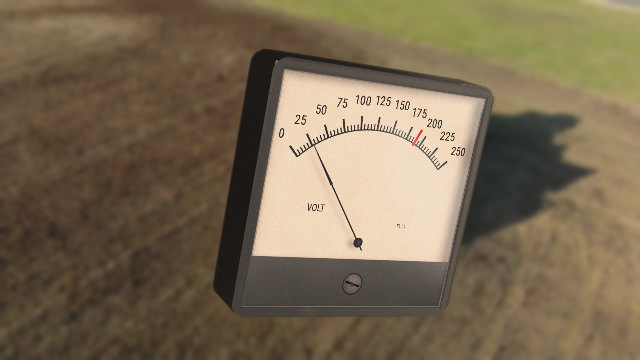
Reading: 25 V
